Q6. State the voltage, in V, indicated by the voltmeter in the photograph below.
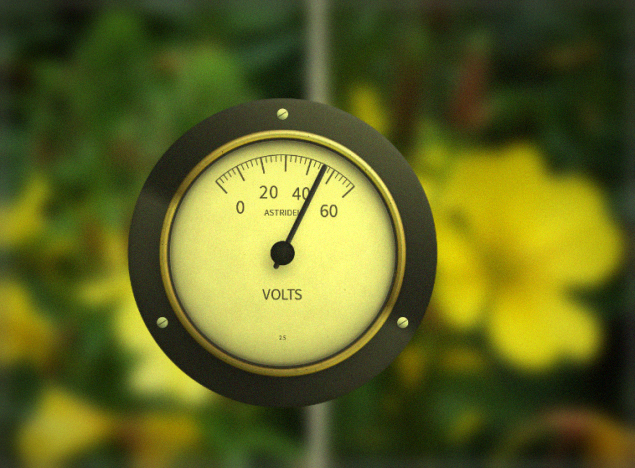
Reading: 46 V
